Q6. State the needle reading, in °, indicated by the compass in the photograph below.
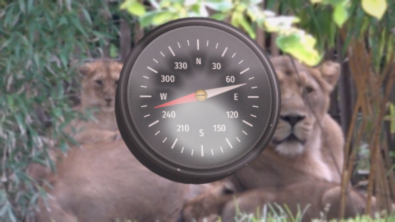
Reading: 255 °
